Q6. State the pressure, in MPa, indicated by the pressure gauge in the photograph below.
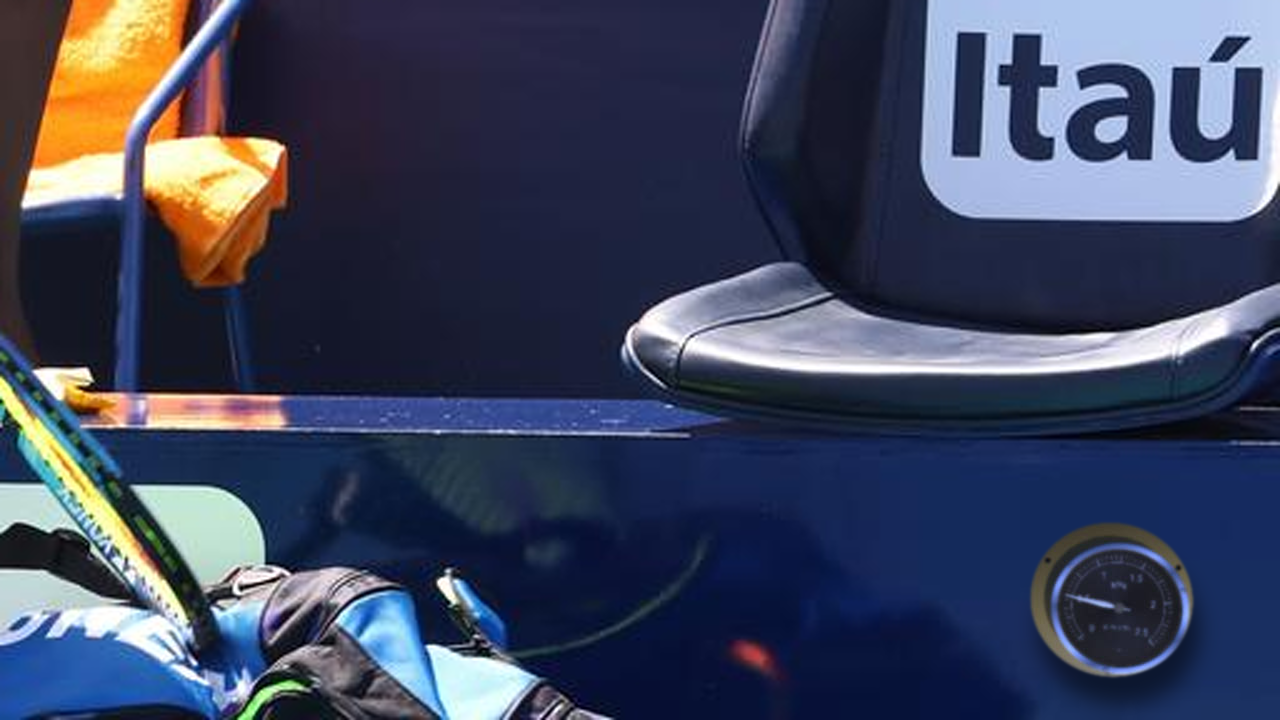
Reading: 0.5 MPa
